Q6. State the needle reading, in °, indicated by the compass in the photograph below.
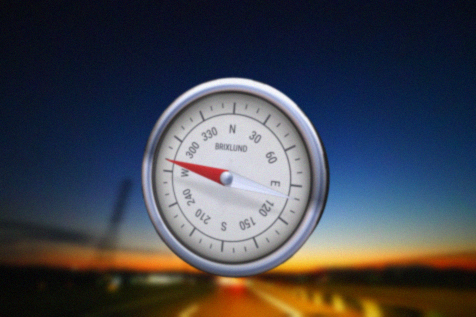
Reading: 280 °
